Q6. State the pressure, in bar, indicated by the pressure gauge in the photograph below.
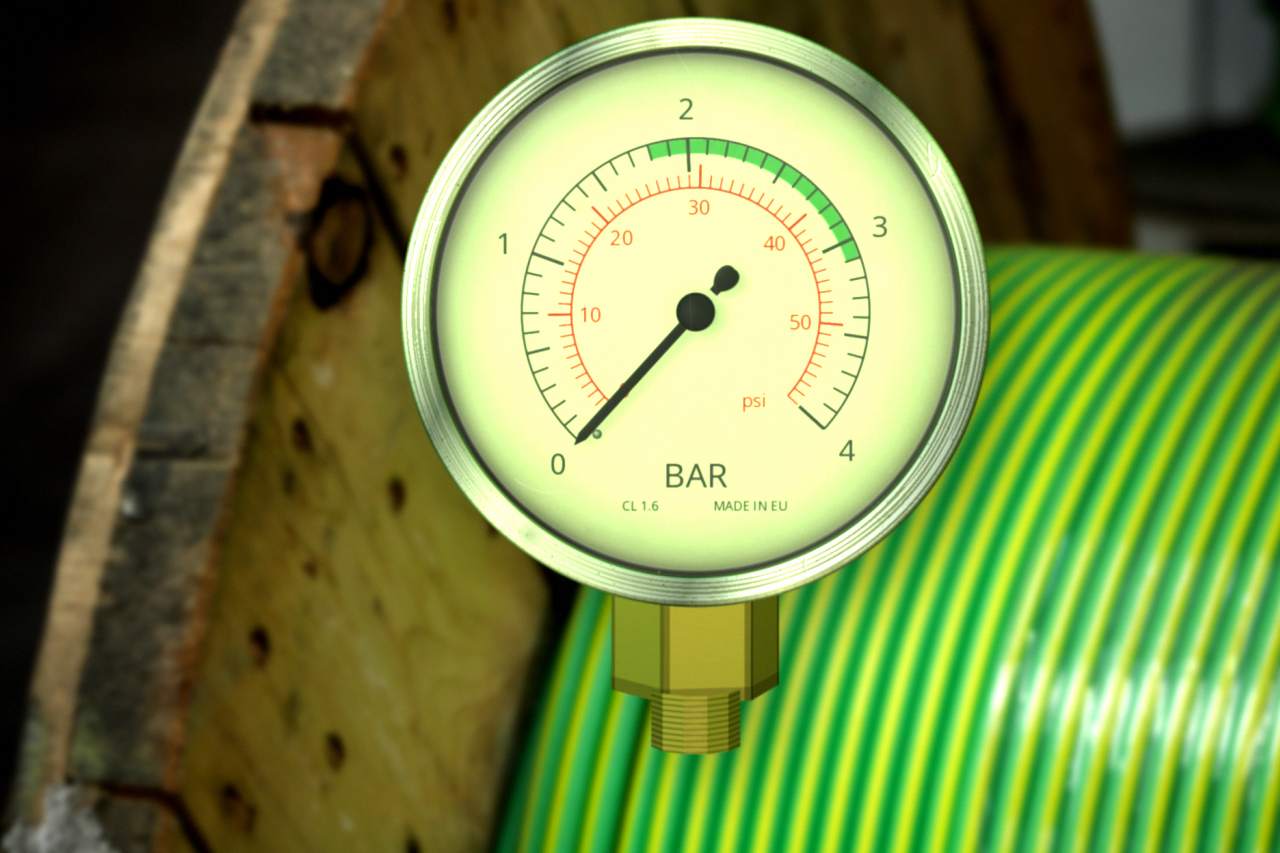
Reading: 0 bar
